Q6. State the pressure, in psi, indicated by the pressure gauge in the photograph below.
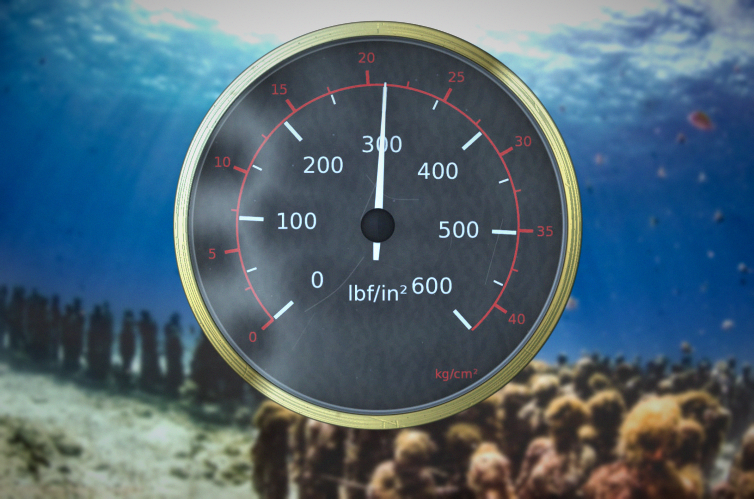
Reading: 300 psi
